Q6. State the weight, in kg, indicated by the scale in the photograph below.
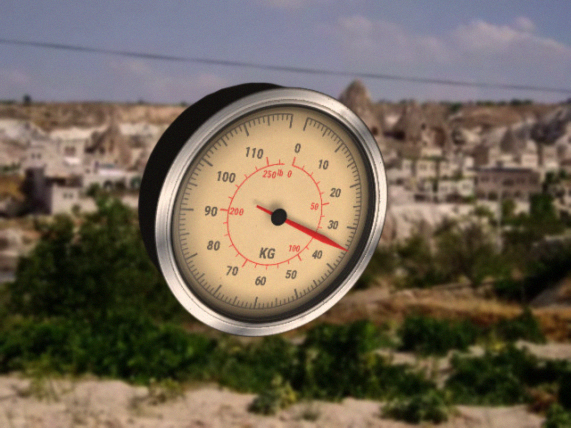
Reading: 35 kg
